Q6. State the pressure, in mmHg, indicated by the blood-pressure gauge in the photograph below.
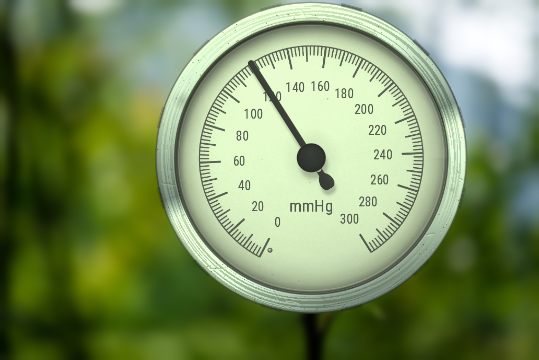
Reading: 120 mmHg
